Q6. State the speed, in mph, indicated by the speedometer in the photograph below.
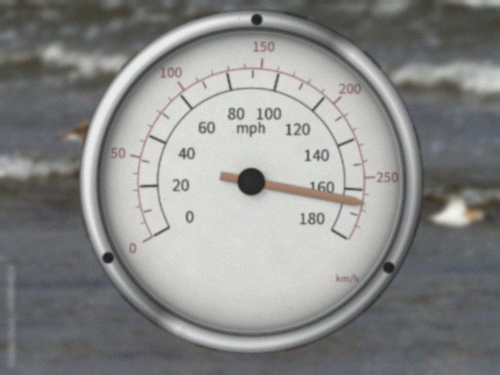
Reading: 165 mph
